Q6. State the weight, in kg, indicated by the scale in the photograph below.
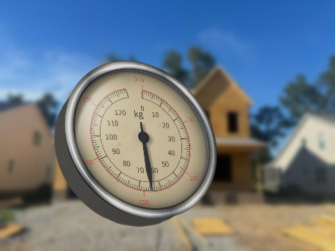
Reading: 65 kg
